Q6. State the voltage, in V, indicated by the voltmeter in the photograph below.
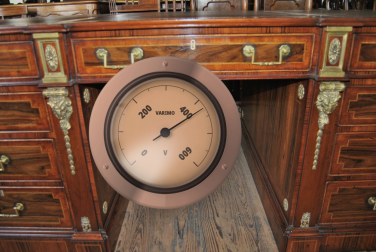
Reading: 425 V
